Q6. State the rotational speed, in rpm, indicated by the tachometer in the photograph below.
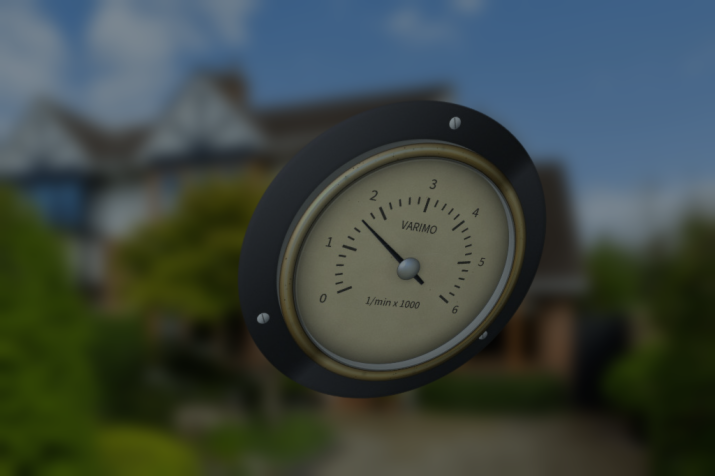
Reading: 1600 rpm
